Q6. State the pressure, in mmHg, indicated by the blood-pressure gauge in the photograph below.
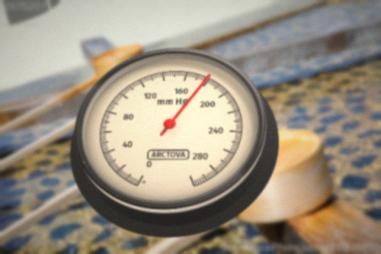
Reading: 180 mmHg
